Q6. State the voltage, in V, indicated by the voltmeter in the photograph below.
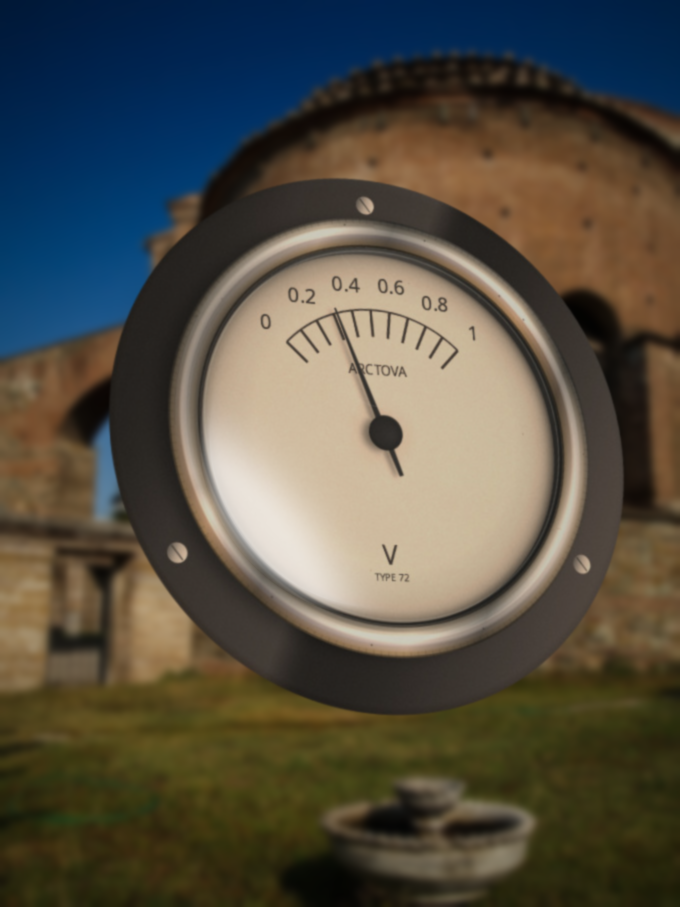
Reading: 0.3 V
